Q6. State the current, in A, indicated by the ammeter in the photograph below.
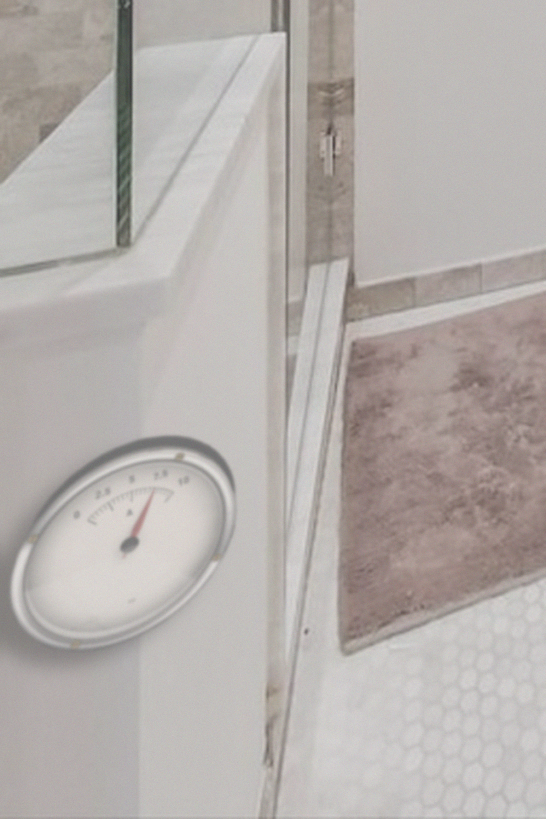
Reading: 7.5 A
